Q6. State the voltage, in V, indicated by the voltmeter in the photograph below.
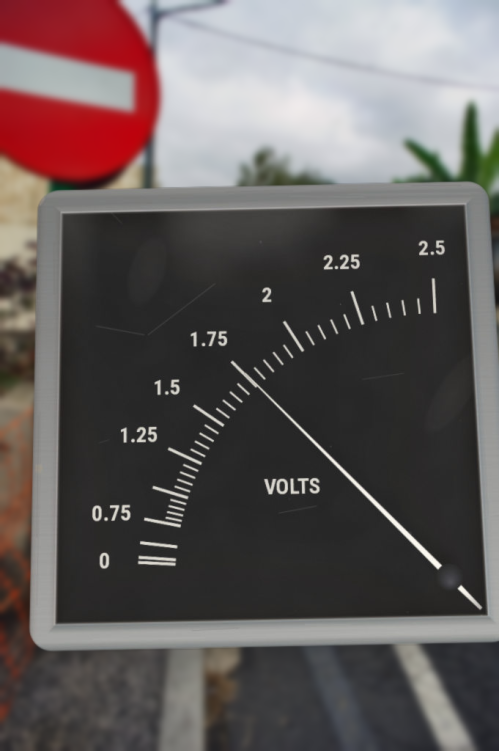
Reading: 1.75 V
